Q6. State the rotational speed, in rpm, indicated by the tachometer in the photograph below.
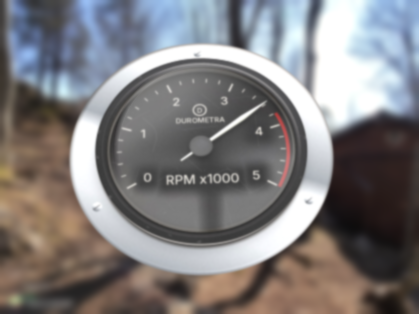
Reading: 3600 rpm
